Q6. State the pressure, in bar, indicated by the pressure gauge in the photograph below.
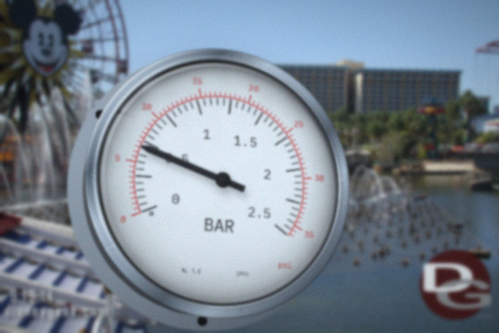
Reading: 0.45 bar
